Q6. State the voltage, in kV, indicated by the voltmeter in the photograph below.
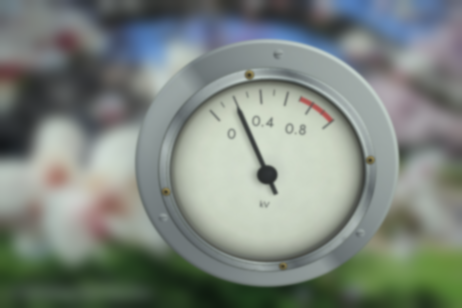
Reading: 0.2 kV
